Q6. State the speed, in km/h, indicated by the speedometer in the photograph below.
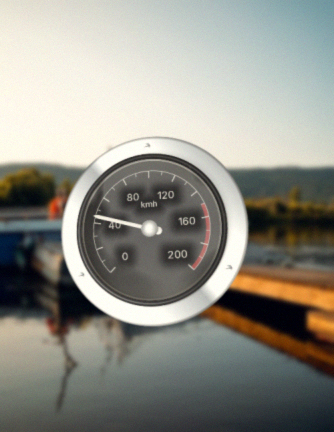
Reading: 45 km/h
